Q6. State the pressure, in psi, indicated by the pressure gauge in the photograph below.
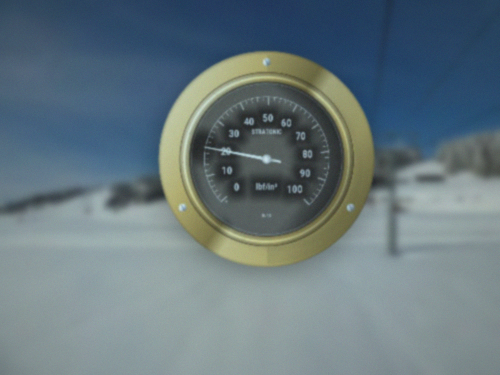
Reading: 20 psi
